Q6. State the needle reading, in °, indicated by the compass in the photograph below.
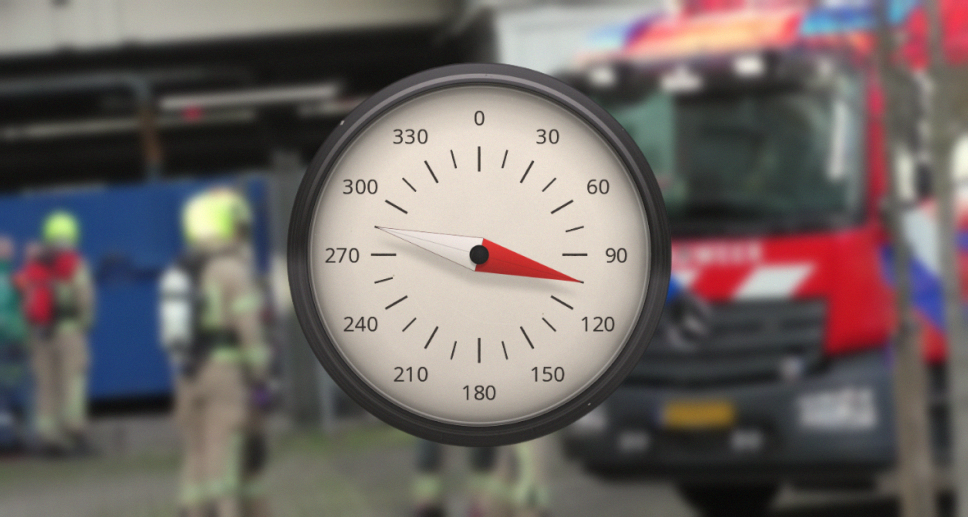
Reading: 105 °
